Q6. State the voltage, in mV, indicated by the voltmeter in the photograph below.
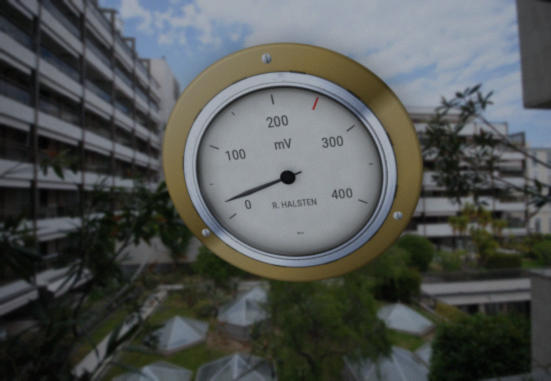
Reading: 25 mV
